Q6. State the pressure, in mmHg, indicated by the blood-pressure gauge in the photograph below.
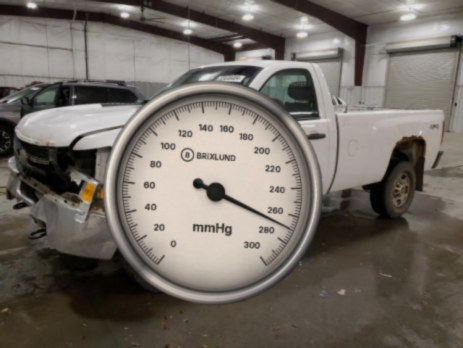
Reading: 270 mmHg
